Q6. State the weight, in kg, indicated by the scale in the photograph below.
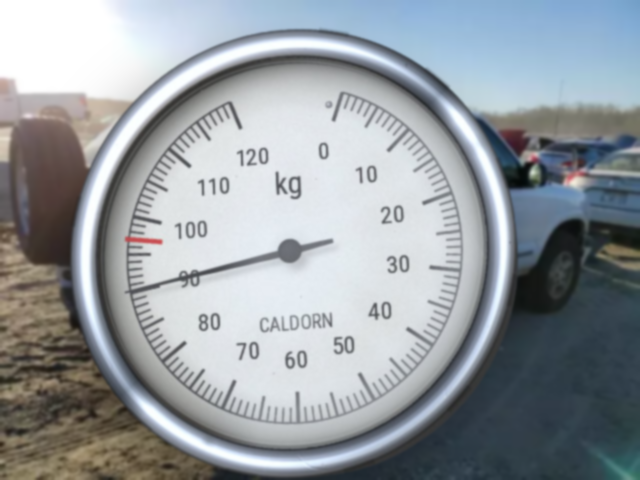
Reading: 90 kg
